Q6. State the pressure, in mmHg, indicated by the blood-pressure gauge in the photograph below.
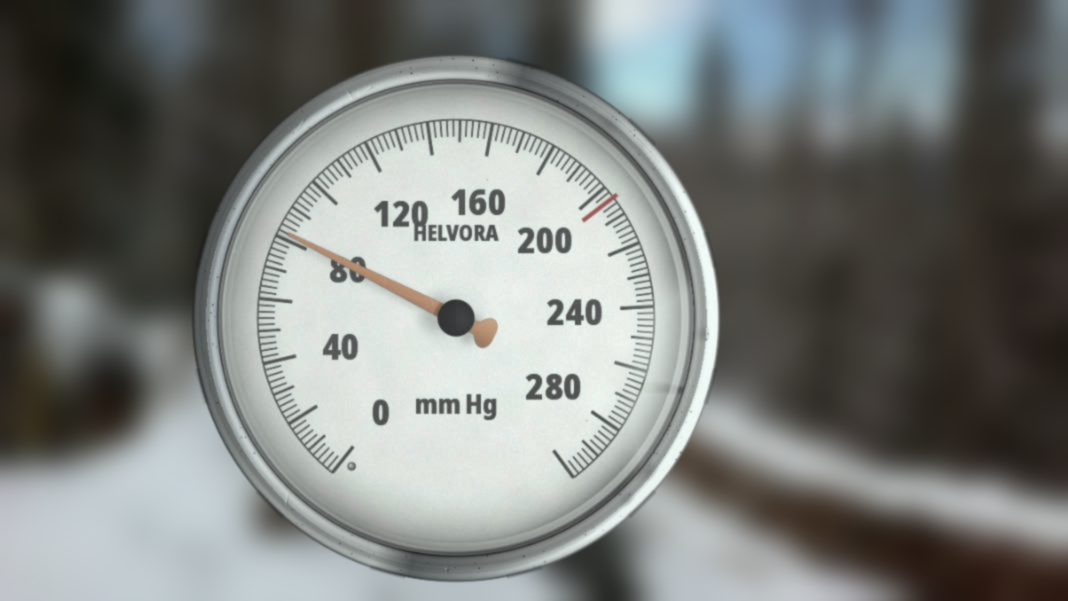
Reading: 82 mmHg
